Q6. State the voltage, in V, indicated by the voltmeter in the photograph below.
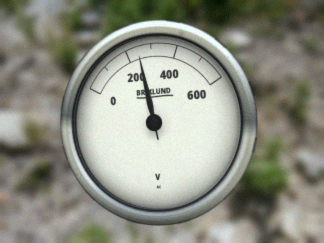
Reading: 250 V
